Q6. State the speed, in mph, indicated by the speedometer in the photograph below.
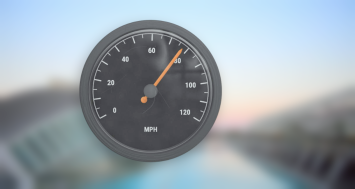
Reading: 77.5 mph
